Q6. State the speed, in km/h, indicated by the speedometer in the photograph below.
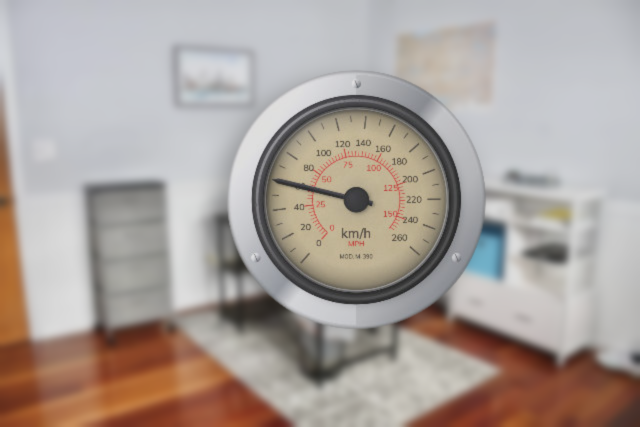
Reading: 60 km/h
